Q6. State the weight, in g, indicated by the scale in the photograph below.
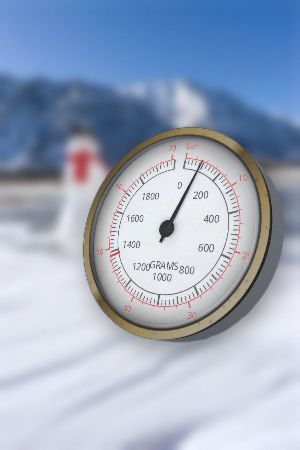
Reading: 100 g
